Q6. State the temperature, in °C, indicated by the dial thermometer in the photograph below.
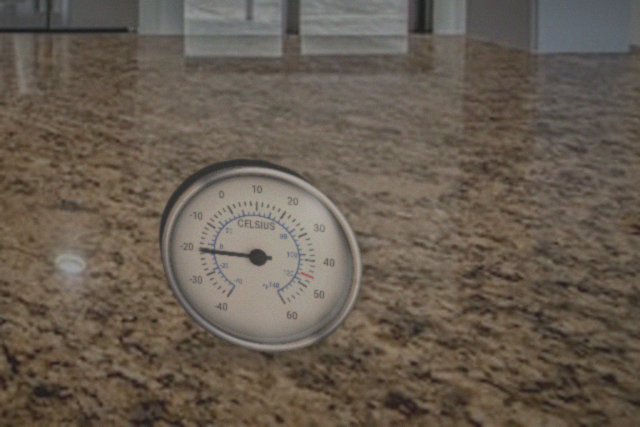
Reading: -20 °C
